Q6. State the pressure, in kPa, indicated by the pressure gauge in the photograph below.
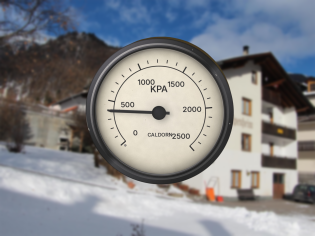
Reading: 400 kPa
